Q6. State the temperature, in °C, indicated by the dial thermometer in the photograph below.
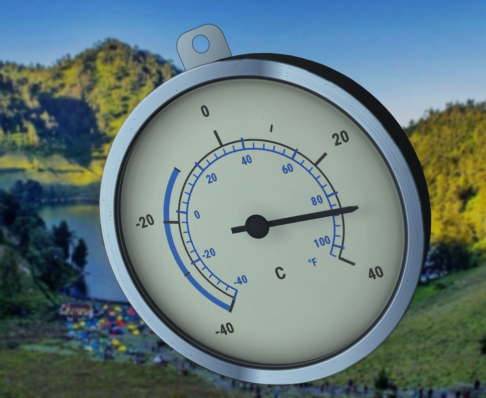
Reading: 30 °C
